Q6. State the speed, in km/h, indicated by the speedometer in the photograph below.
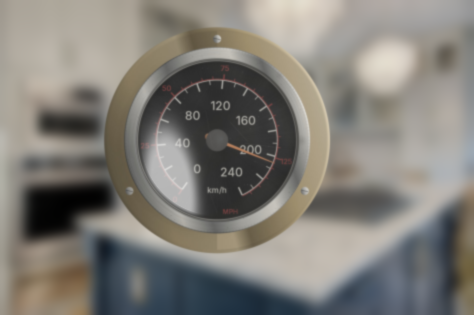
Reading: 205 km/h
